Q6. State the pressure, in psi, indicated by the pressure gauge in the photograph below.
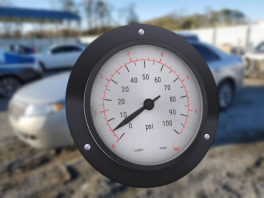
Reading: 5 psi
